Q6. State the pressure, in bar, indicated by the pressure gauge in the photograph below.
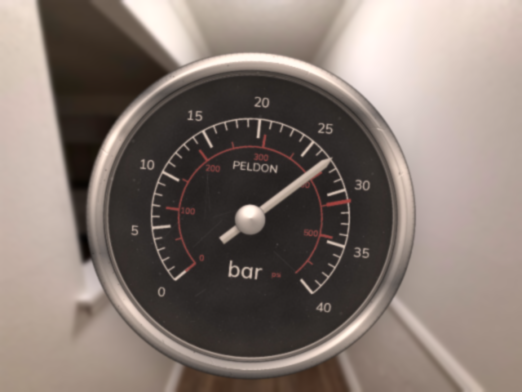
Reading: 27 bar
